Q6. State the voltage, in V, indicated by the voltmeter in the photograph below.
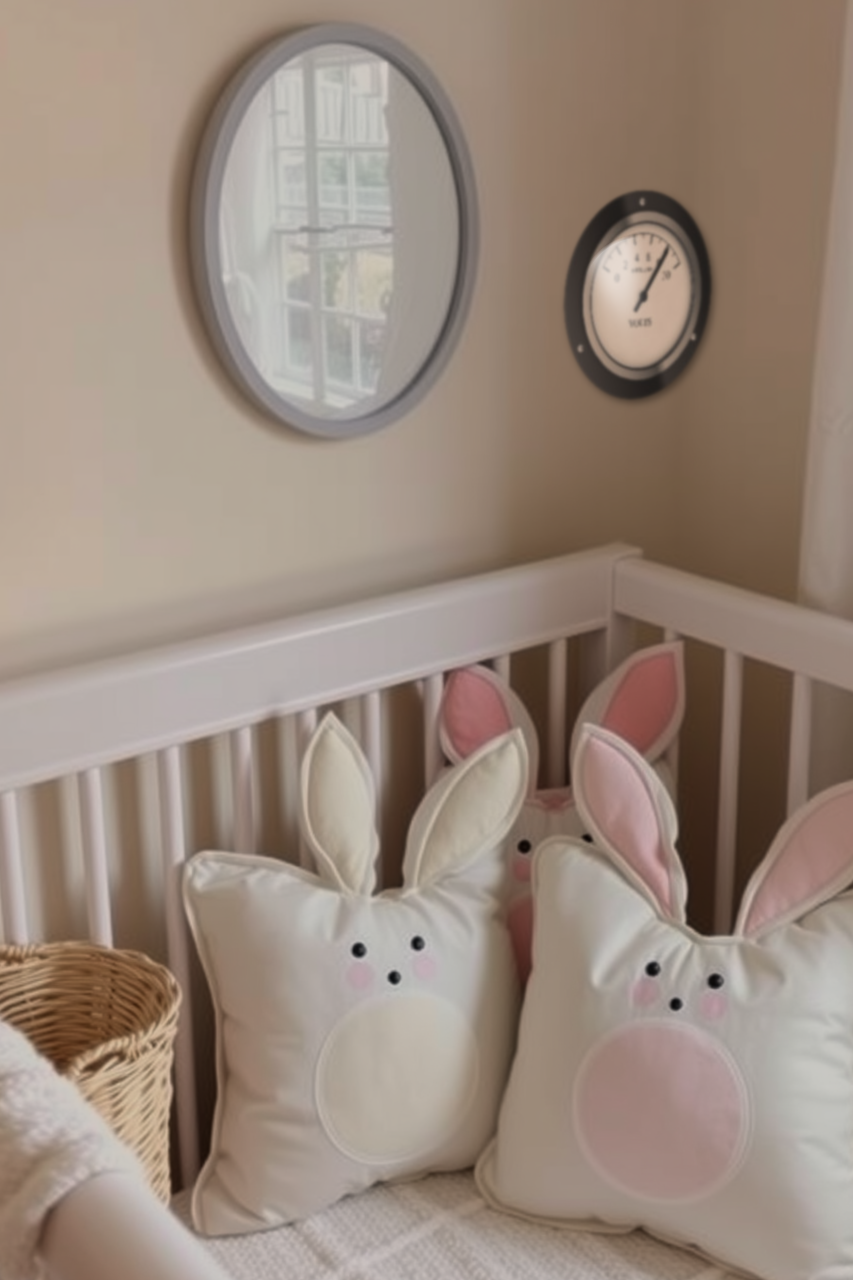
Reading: 8 V
